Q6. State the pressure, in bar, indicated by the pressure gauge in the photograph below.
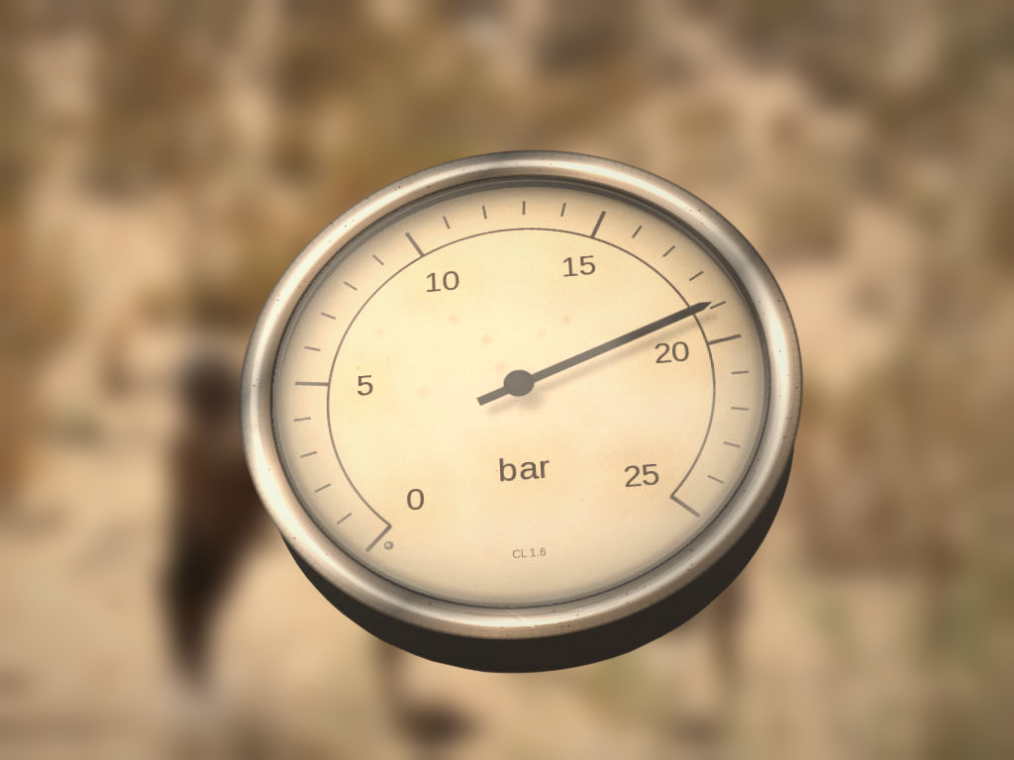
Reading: 19 bar
